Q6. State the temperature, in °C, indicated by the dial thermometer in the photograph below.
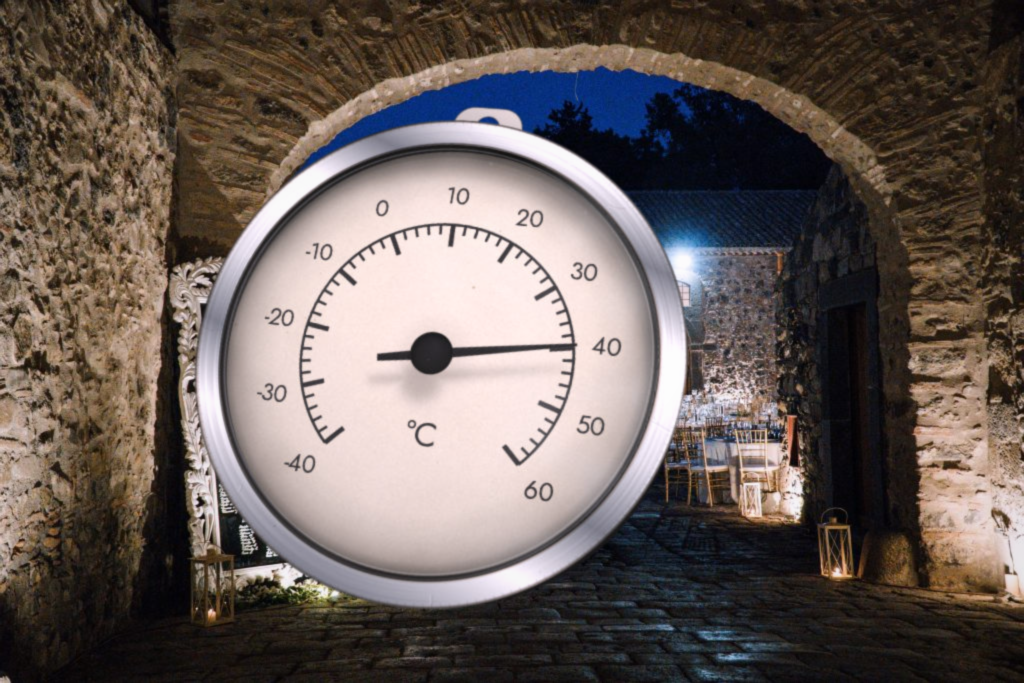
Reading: 40 °C
